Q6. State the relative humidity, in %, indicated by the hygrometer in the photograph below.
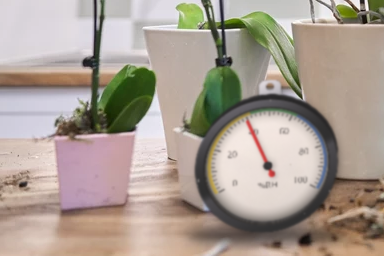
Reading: 40 %
